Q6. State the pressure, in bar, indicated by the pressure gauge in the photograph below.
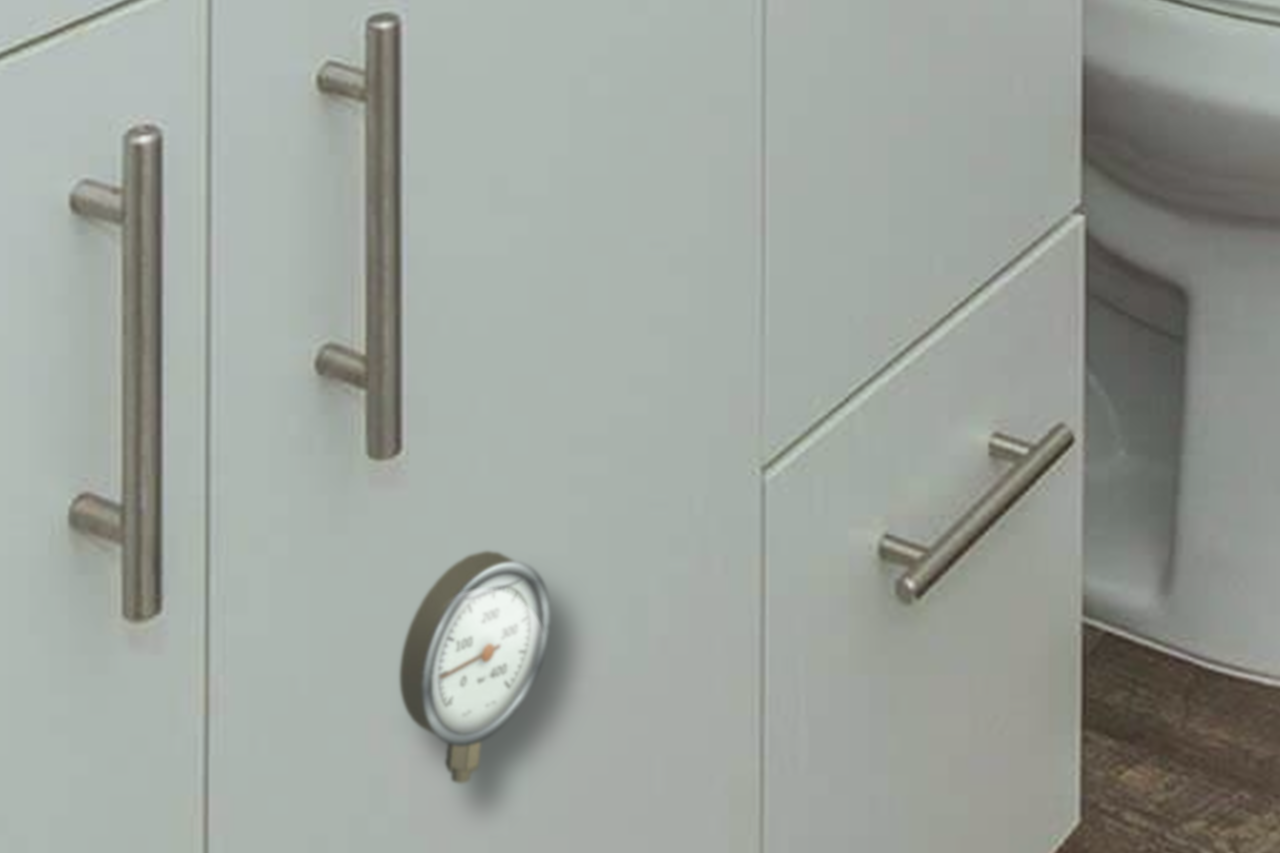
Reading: 50 bar
